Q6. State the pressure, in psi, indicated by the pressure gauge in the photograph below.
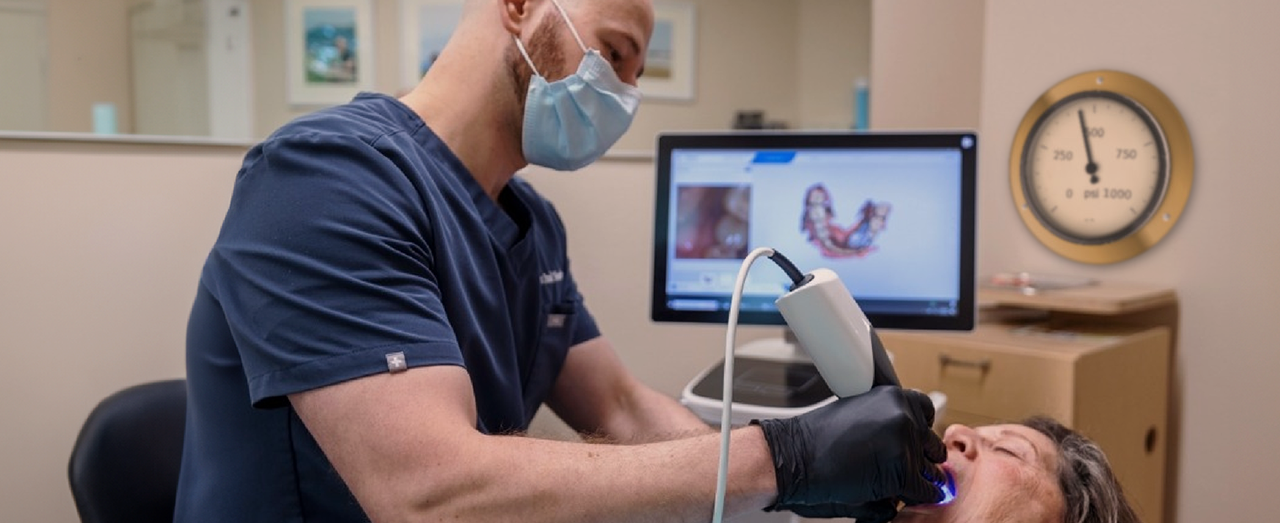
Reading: 450 psi
